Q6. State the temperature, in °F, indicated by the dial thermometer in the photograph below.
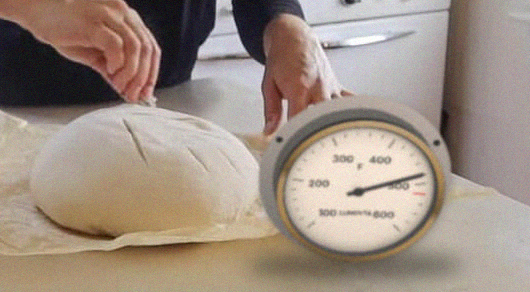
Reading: 480 °F
